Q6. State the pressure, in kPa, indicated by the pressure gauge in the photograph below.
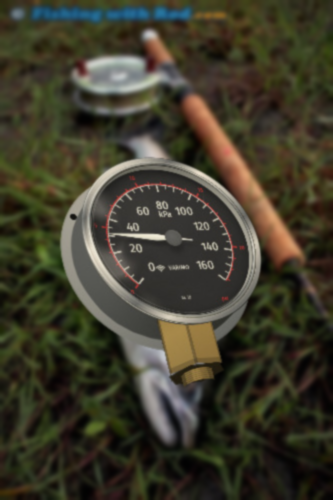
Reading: 30 kPa
